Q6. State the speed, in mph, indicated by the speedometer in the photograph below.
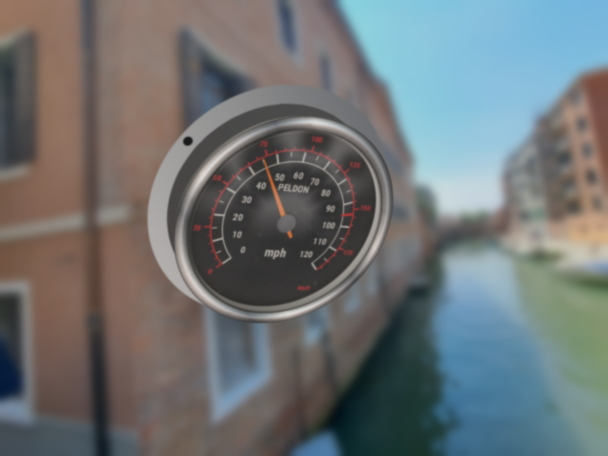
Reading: 45 mph
